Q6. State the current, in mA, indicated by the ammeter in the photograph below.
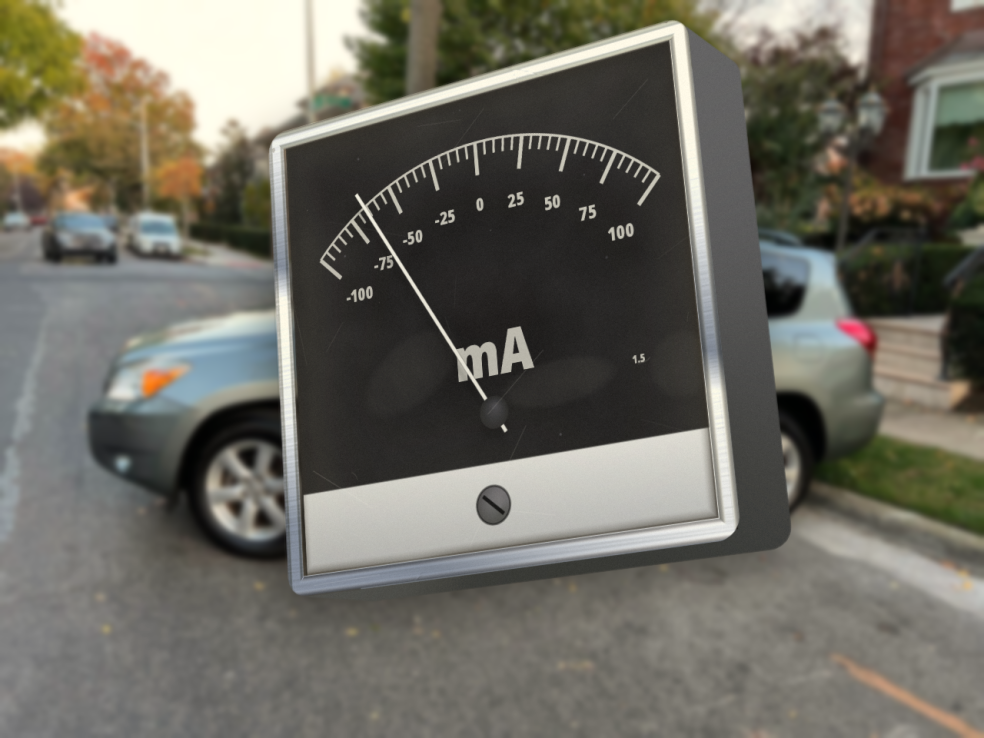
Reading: -65 mA
